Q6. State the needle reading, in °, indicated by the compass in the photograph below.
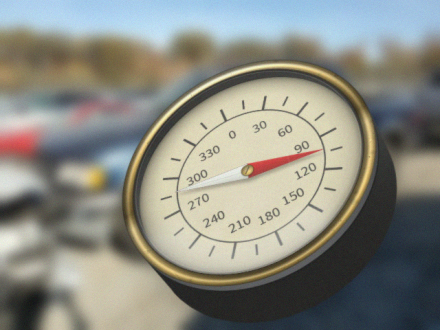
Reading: 105 °
